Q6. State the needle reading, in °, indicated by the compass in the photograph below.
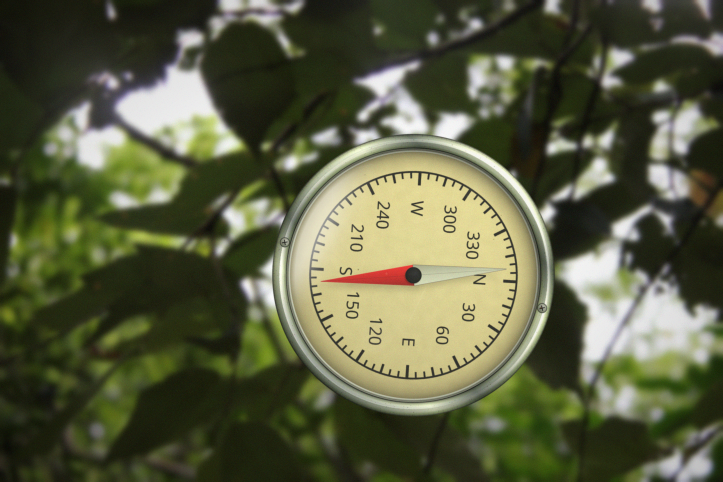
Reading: 172.5 °
